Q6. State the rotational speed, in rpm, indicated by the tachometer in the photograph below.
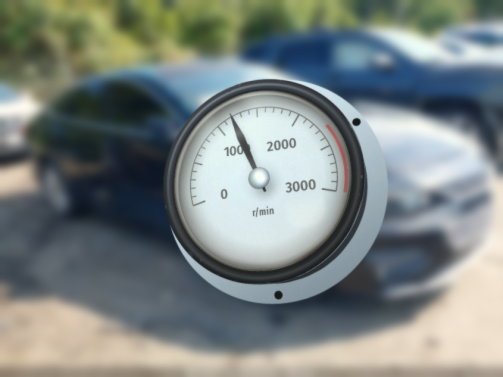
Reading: 1200 rpm
